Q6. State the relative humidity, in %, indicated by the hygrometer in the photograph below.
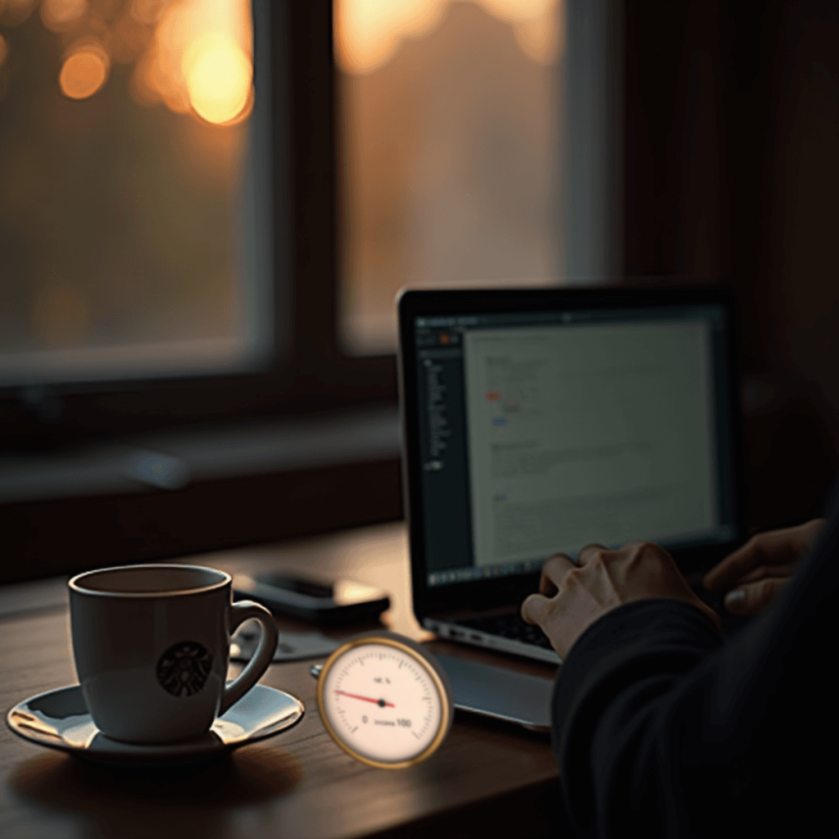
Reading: 20 %
